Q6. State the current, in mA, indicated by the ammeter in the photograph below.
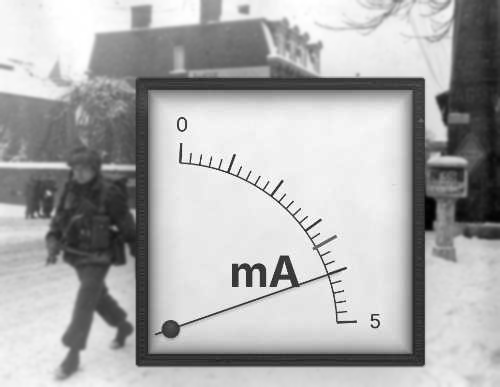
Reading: 4 mA
